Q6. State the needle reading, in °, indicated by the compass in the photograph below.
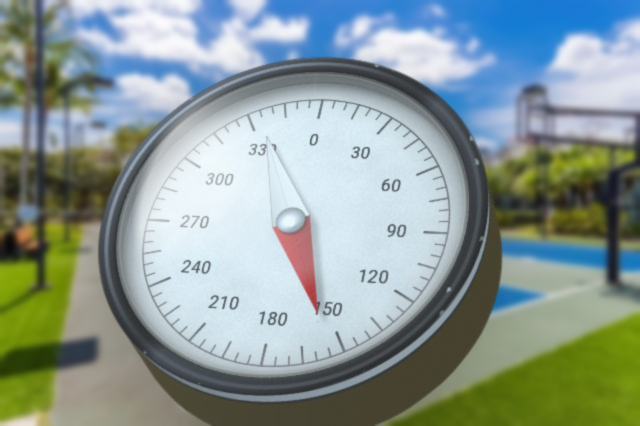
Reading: 155 °
